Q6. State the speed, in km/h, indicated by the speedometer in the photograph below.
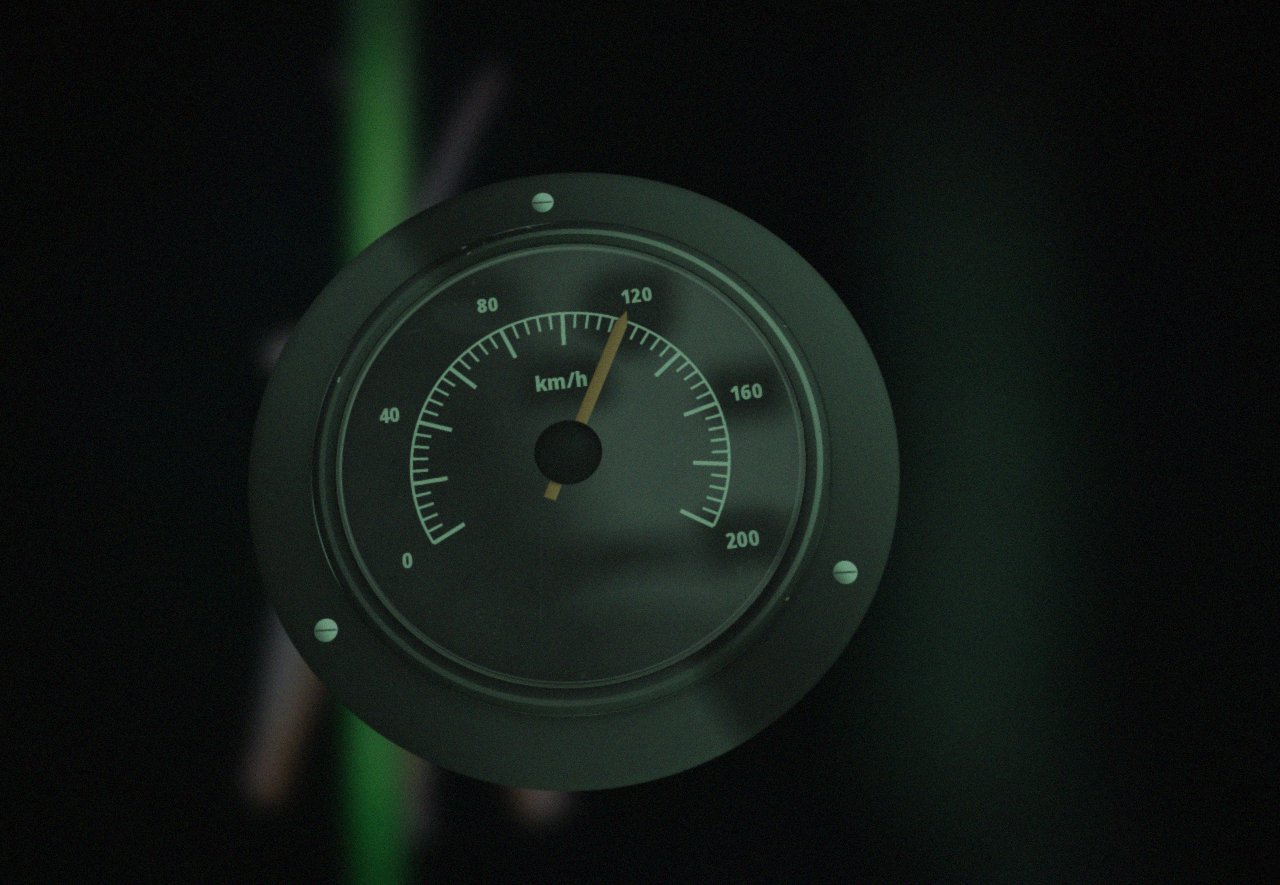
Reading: 120 km/h
